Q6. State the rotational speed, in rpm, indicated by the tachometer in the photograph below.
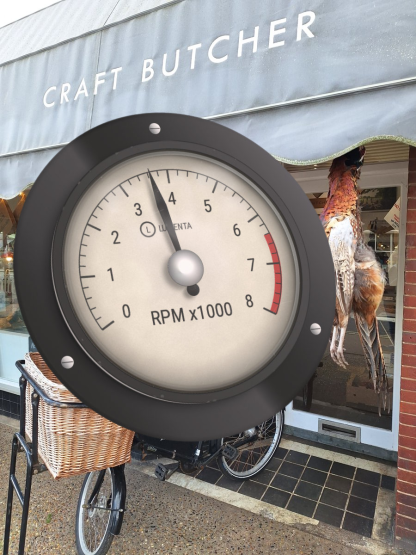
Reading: 3600 rpm
